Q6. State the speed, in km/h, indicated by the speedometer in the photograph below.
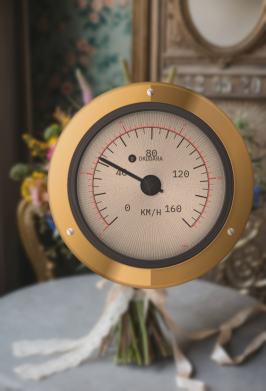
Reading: 42.5 km/h
